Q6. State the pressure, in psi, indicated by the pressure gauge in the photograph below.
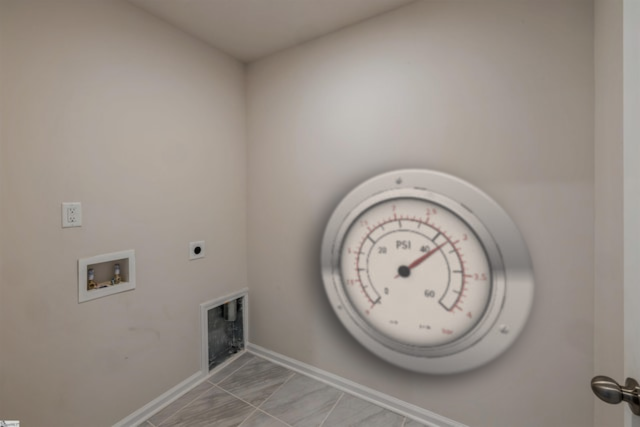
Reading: 42.5 psi
